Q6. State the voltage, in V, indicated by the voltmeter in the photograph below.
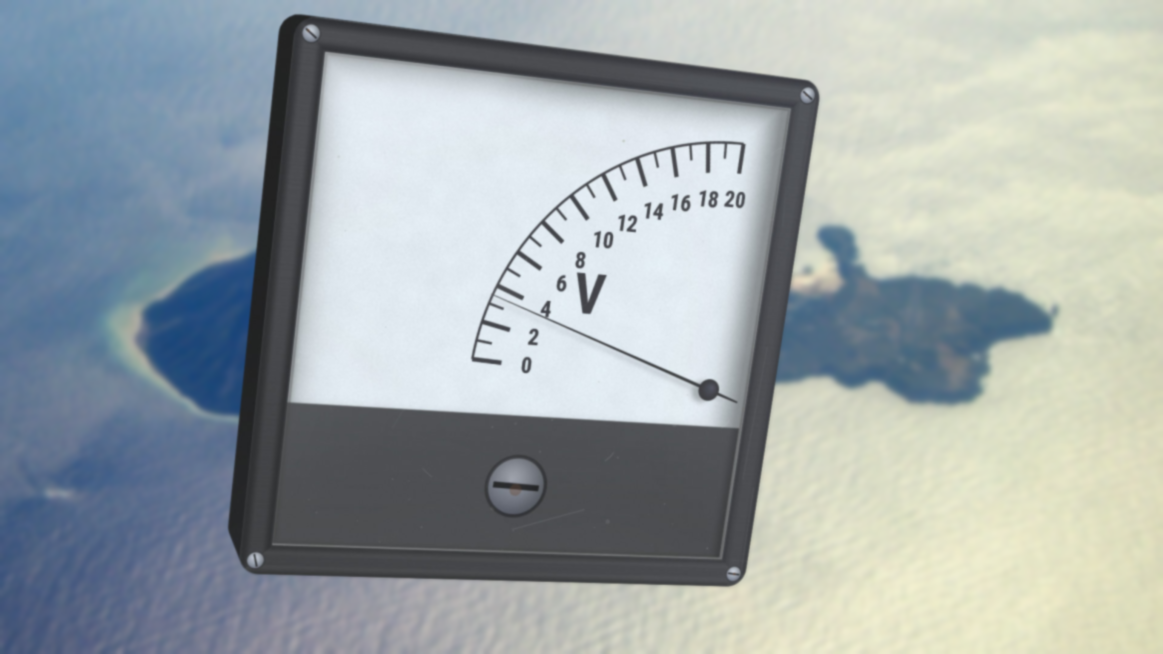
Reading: 3.5 V
